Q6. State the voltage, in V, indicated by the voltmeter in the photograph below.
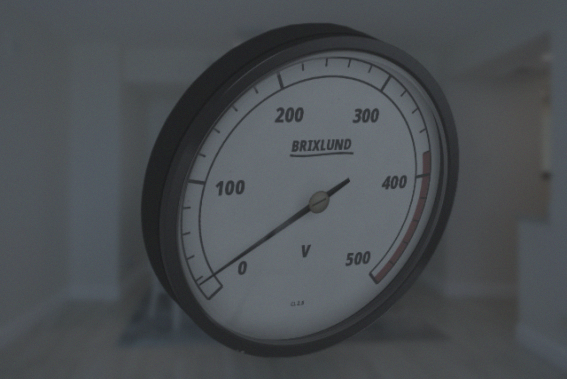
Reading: 20 V
